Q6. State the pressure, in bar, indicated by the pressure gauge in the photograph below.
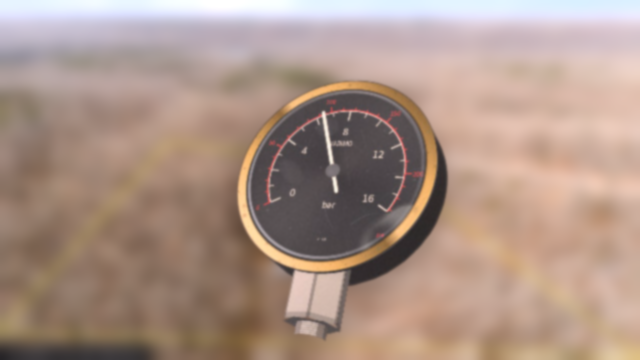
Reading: 6.5 bar
